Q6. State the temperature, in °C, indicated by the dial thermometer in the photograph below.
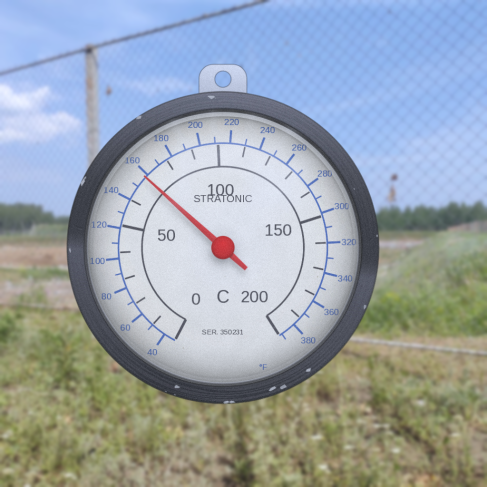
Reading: 70 °C
